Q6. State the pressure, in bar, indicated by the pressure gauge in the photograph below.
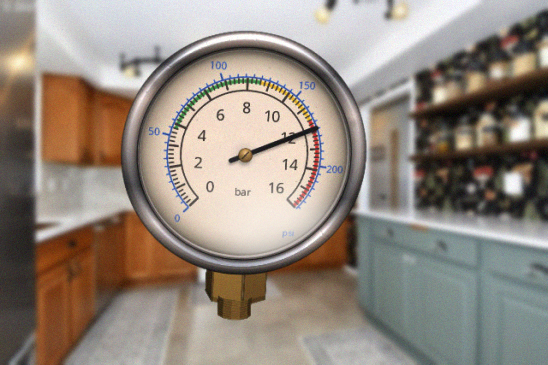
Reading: 12 bar
